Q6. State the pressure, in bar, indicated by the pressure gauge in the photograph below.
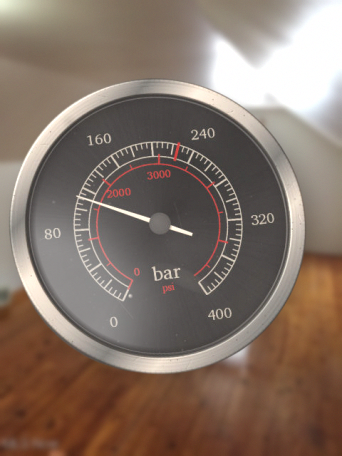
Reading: 110 bar
